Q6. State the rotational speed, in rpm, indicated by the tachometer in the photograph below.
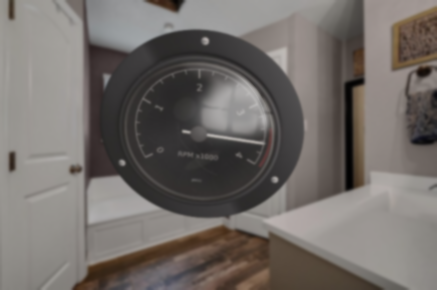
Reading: 3600 rpm
